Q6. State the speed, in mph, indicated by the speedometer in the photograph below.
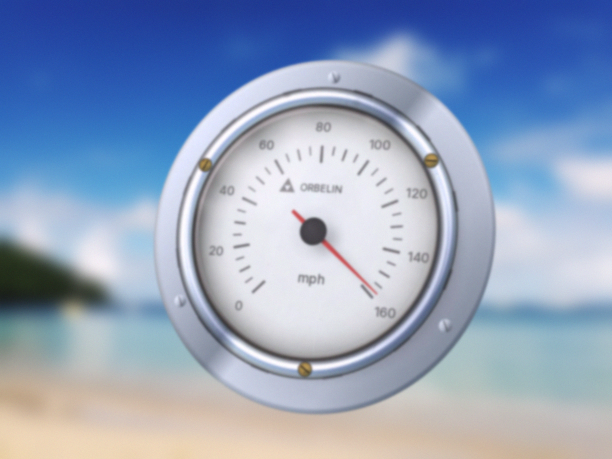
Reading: 157.5 mph
